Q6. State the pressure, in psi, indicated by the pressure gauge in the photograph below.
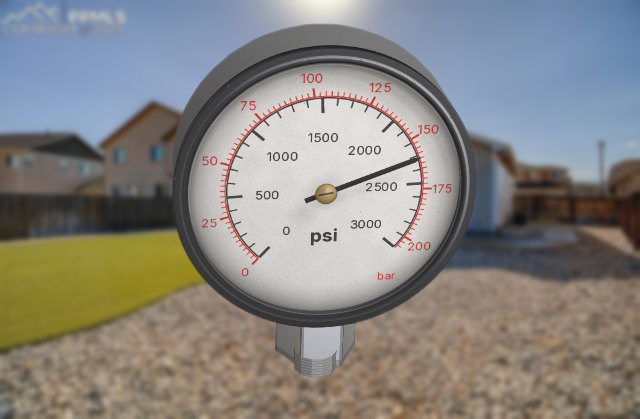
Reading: 2300 psi
